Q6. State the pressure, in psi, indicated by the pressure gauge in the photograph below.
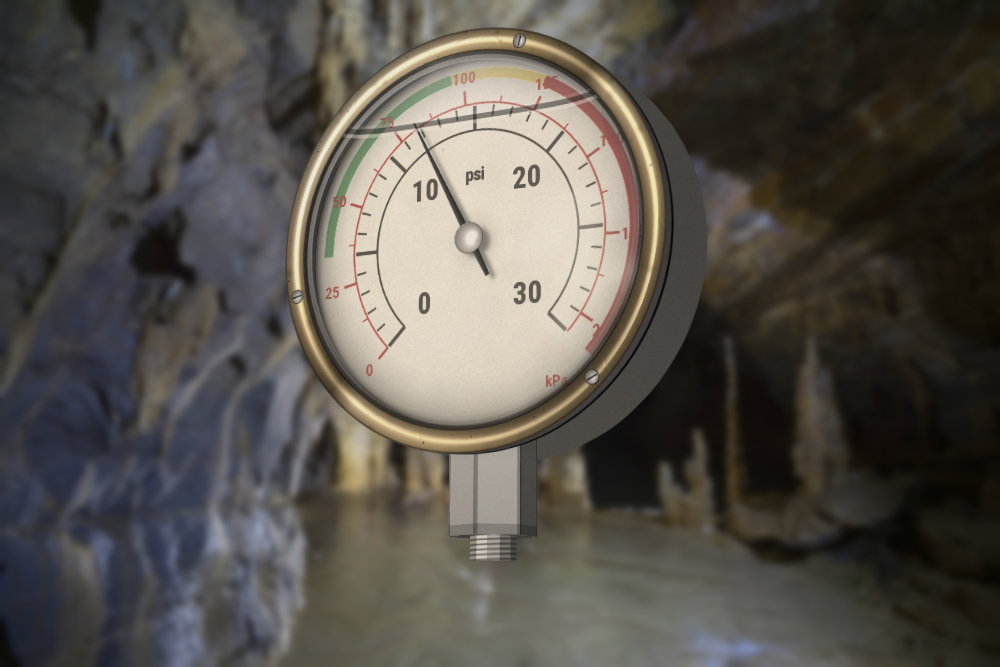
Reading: 12 psi
